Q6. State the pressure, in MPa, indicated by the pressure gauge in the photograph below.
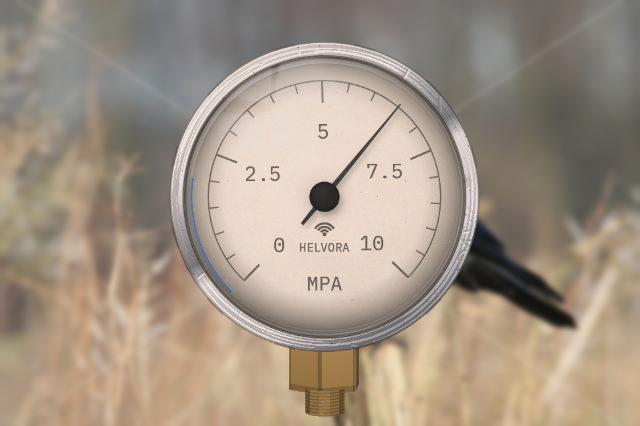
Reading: 6.5 MPa
